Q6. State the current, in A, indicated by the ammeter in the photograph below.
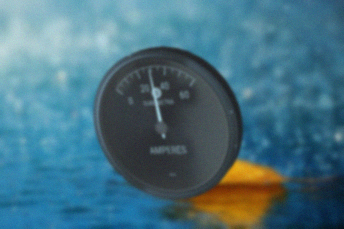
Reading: 30 A
